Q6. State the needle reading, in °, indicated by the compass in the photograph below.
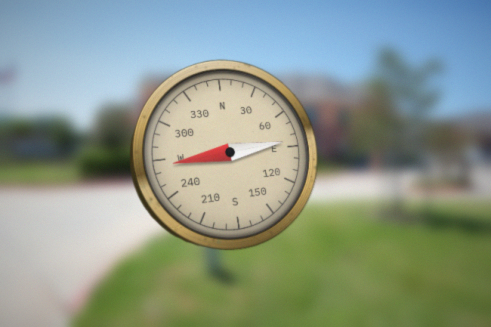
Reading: 265 °
